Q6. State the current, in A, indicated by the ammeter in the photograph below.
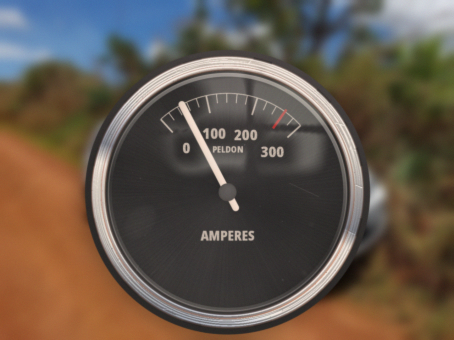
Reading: 50 A
